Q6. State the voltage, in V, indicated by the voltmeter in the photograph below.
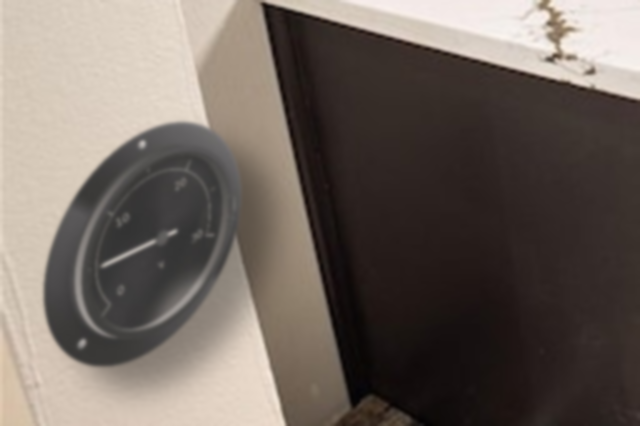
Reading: 5 V
